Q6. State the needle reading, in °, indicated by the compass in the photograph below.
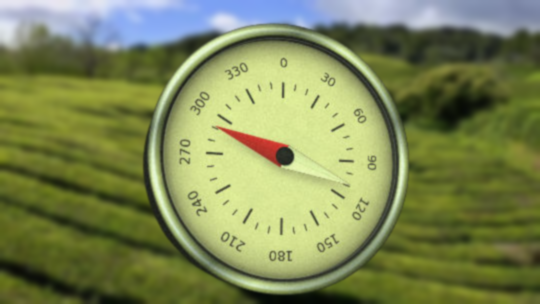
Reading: 290 °
